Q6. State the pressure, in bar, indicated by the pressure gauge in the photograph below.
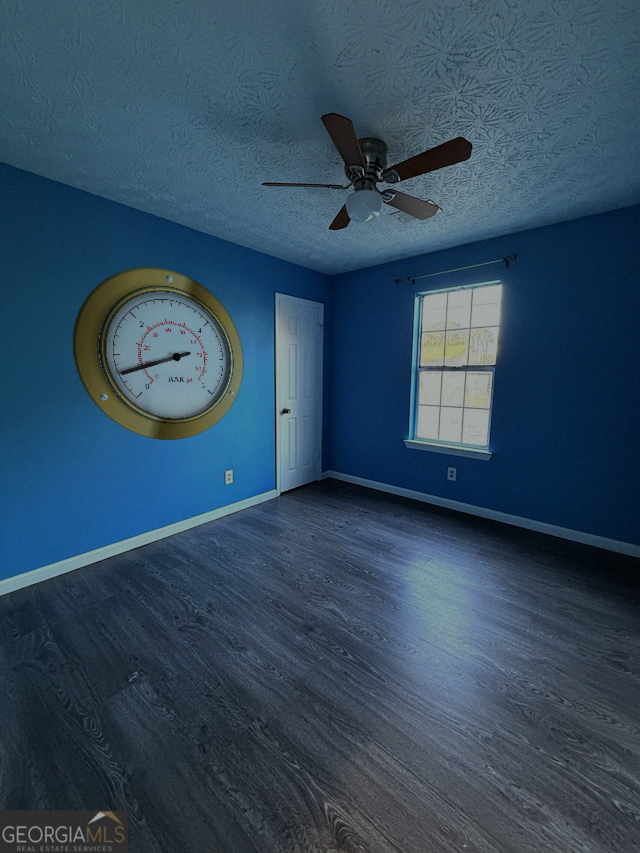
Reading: 0.6 bar
